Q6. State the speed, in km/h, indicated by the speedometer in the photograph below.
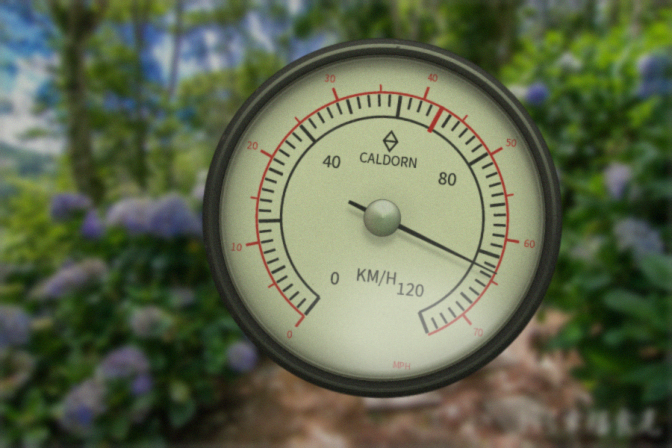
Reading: 103 km/h
